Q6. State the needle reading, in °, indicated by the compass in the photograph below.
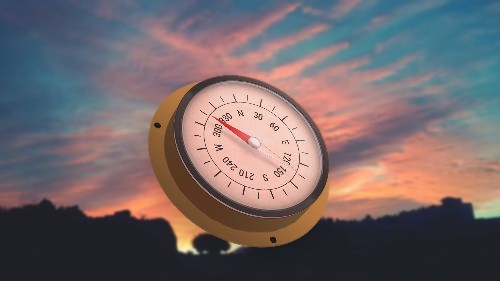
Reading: 315 °
